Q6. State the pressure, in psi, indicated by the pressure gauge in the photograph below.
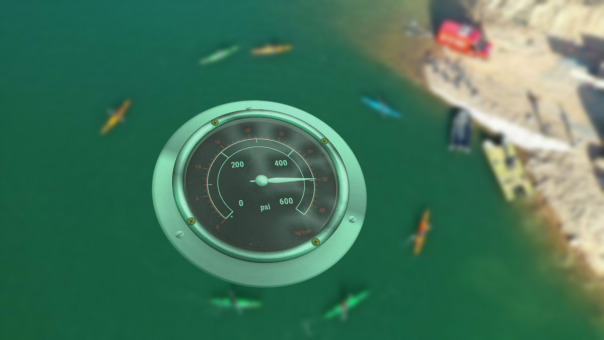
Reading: 500 psi
